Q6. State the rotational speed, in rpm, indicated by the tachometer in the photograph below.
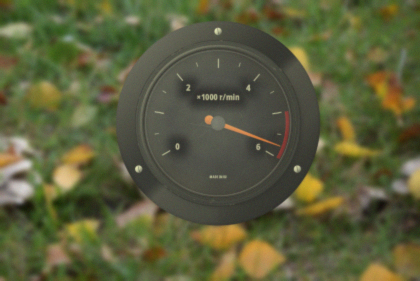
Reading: 5750 rpm
